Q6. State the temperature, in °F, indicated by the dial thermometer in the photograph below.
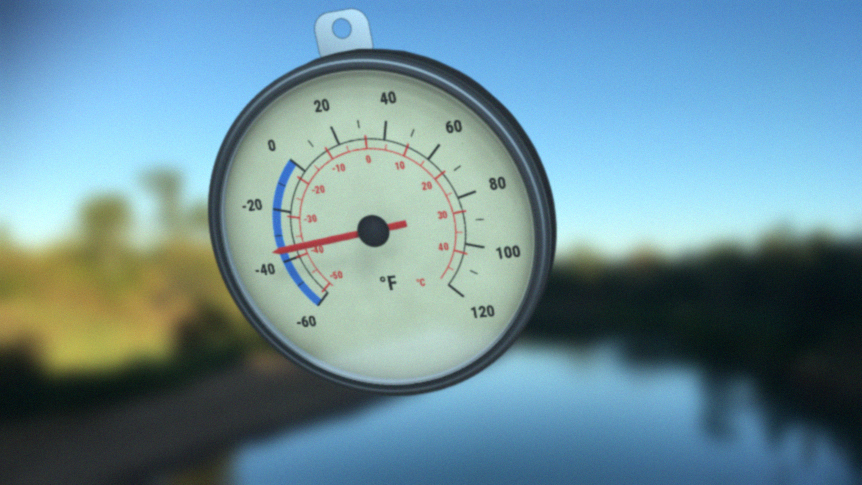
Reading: -35 °F
